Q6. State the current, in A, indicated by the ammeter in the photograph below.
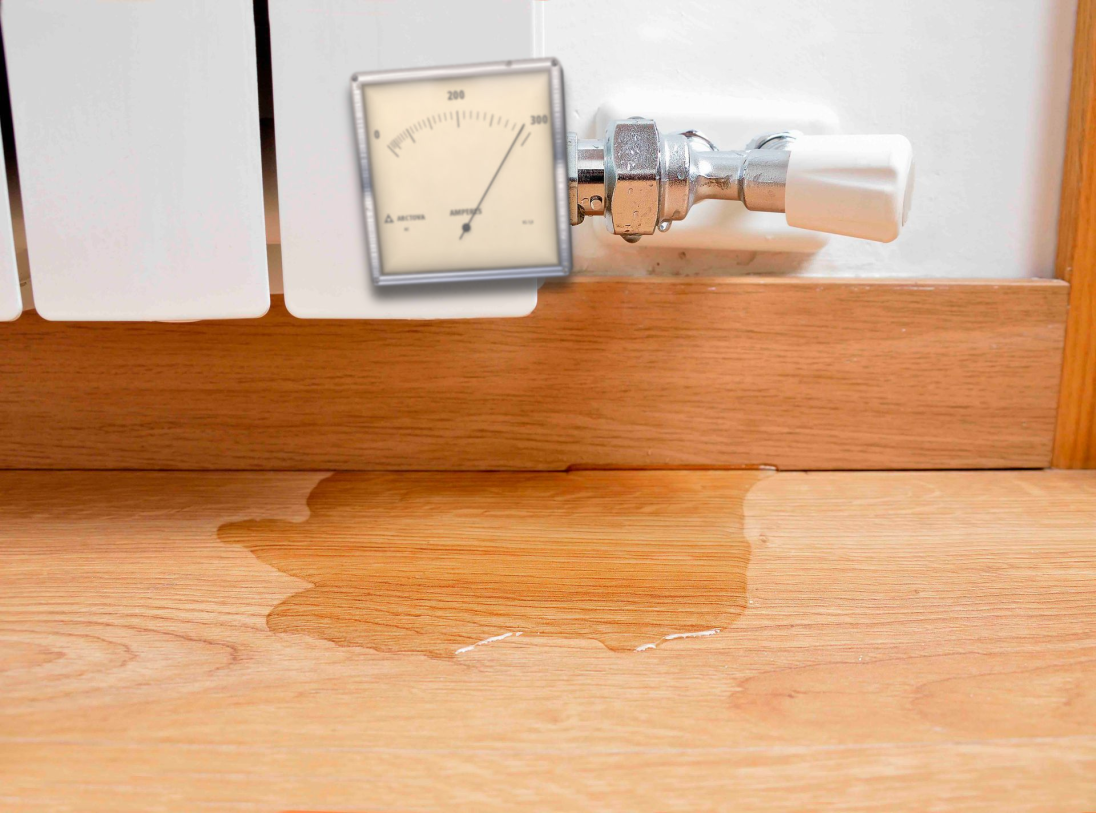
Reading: 290 A
